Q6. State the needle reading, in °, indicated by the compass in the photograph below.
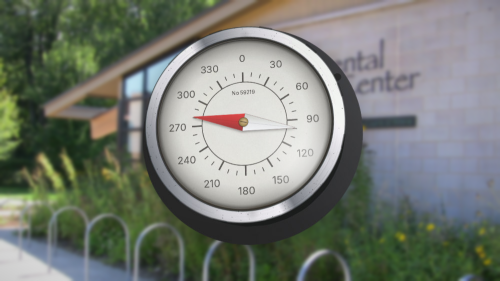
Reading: 280 °
